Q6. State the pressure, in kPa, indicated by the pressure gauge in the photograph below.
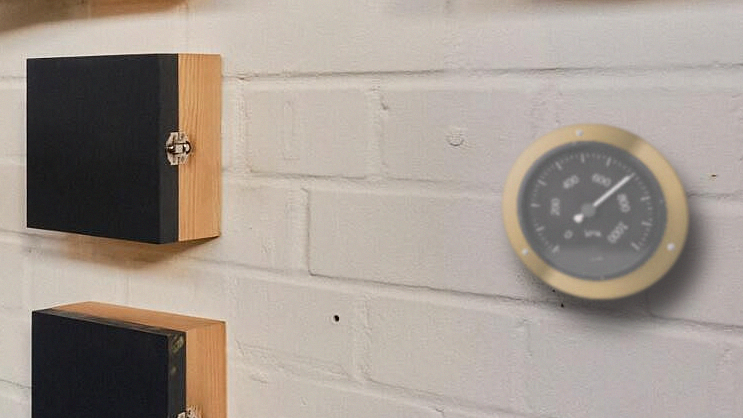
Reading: 700 kPa
